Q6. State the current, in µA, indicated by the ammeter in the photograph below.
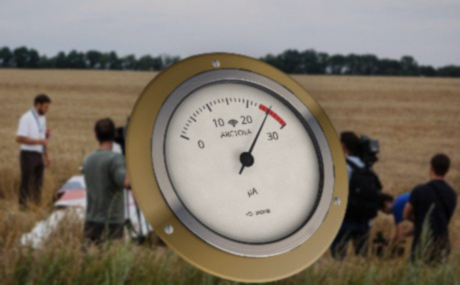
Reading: 25 µA
